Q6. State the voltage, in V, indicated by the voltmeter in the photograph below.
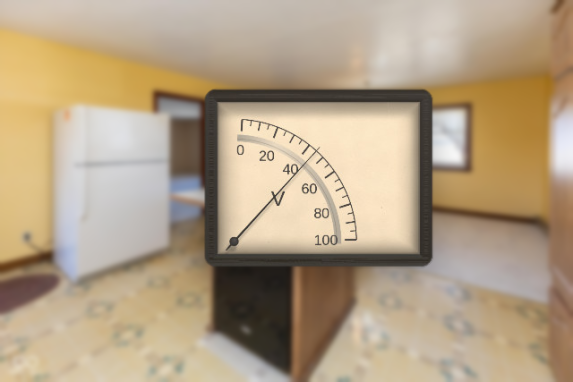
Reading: 45 V
